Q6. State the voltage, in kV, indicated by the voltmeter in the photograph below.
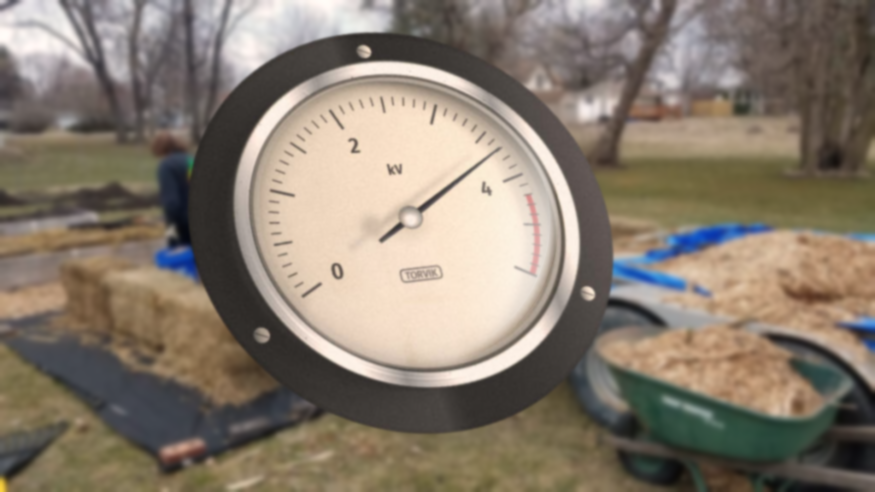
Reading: 3.7 kV
